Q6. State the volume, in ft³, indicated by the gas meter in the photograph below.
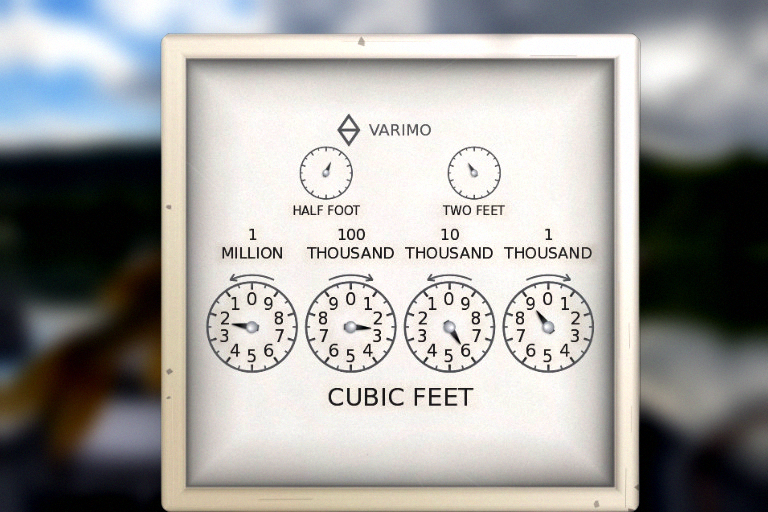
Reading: 225900 ft³
